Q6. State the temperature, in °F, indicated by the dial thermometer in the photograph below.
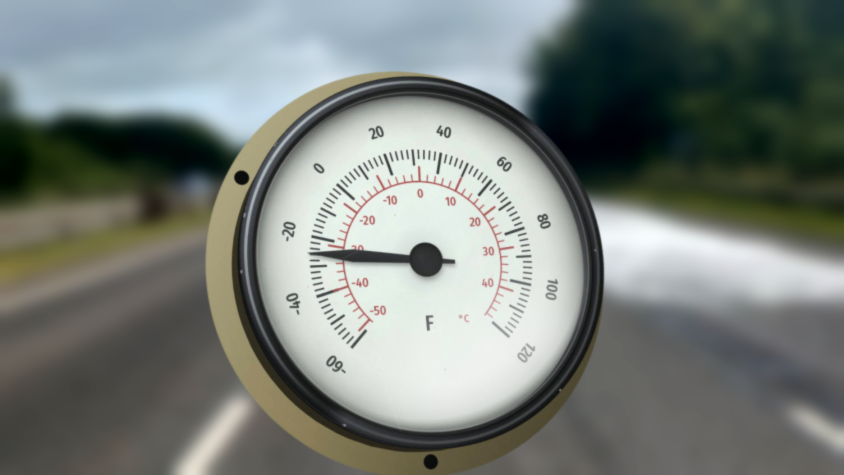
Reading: -26 °F
